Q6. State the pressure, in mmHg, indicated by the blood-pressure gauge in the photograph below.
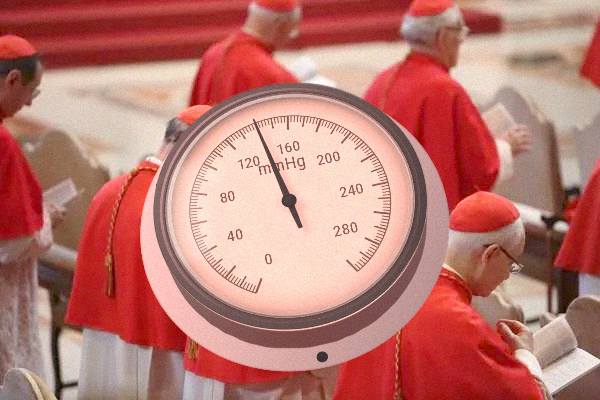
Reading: 140 mmHg
